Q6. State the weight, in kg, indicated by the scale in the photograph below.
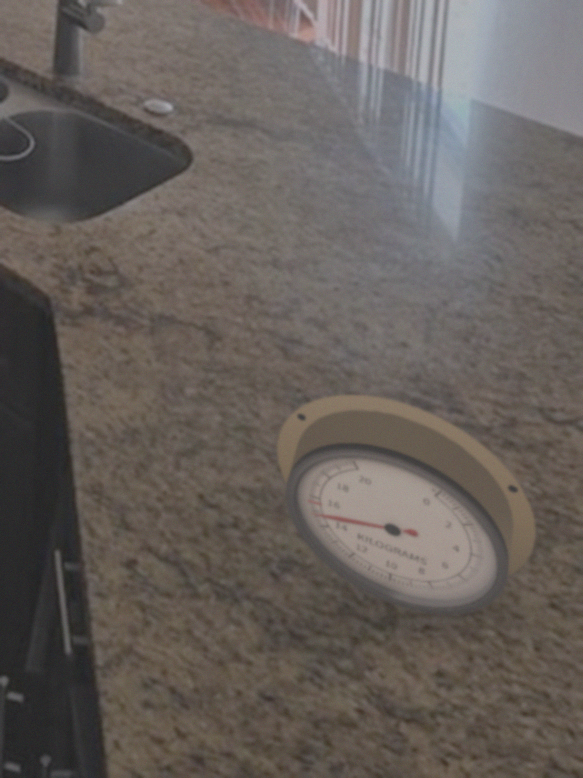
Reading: 15 kg
